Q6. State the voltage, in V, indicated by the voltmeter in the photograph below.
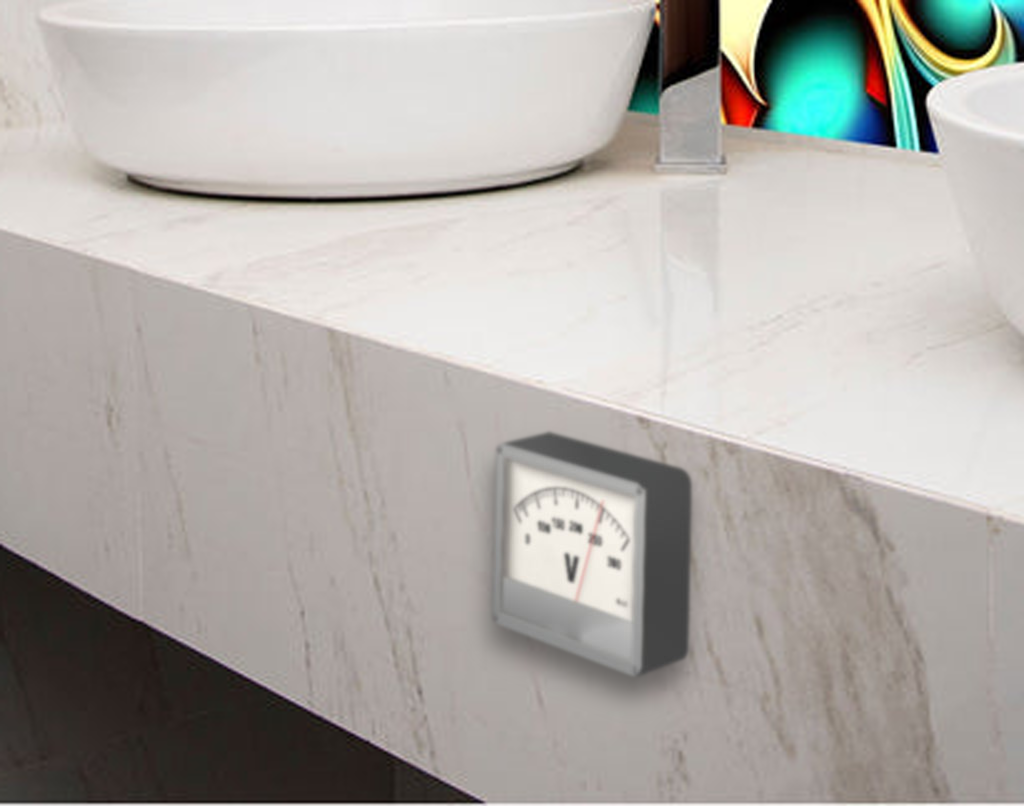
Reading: 250 V
